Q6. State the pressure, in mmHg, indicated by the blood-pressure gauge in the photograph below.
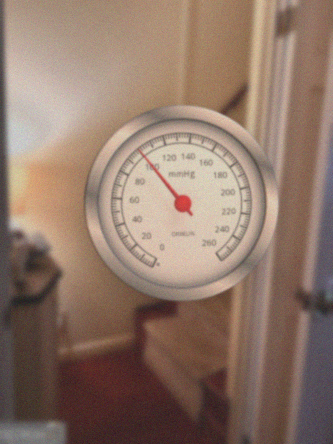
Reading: 100 mmHg
